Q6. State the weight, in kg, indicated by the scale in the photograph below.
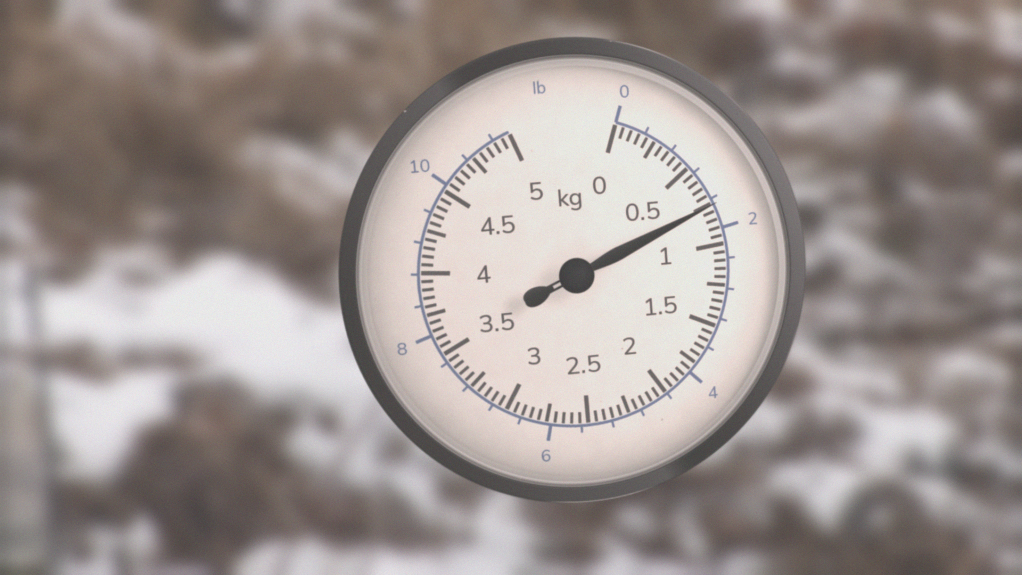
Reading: 0.75 kg
